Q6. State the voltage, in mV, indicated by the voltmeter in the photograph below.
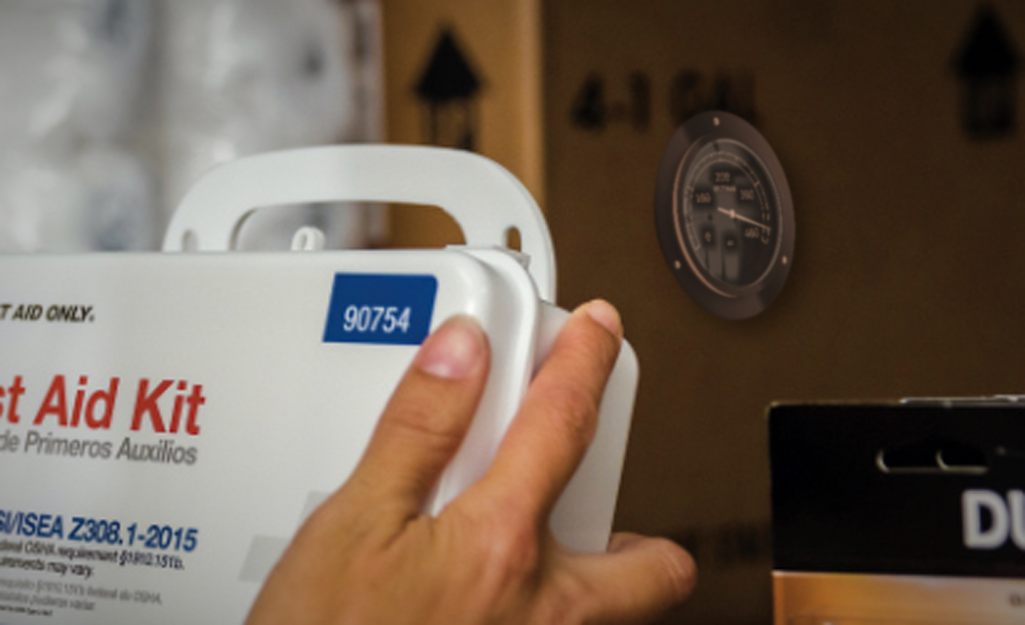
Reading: 380 mV
